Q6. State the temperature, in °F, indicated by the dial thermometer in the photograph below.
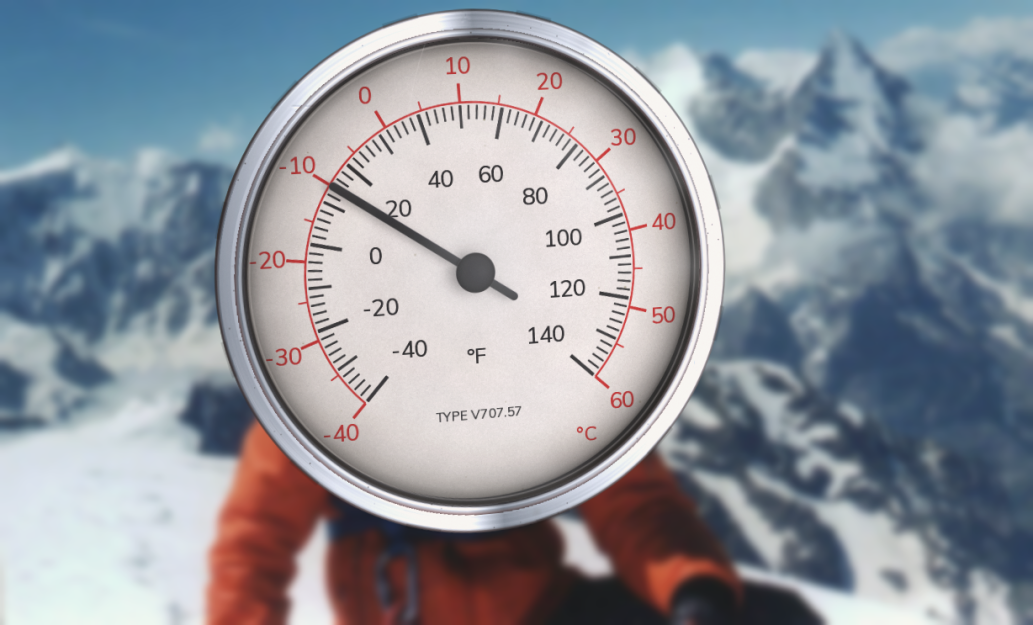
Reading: 14 °F
